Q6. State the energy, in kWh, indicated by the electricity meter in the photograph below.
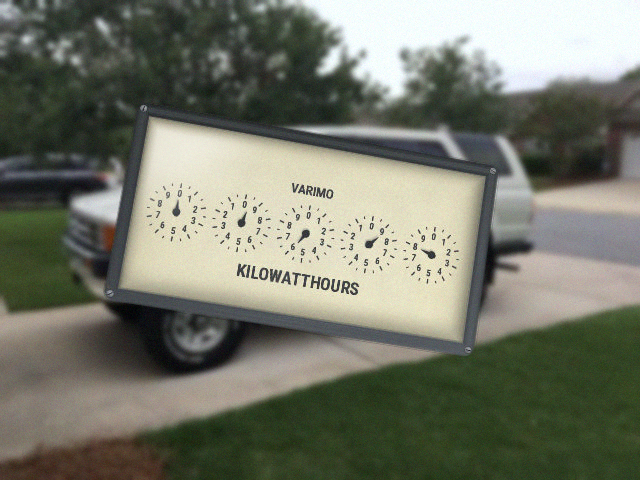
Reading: 99588 kWh
